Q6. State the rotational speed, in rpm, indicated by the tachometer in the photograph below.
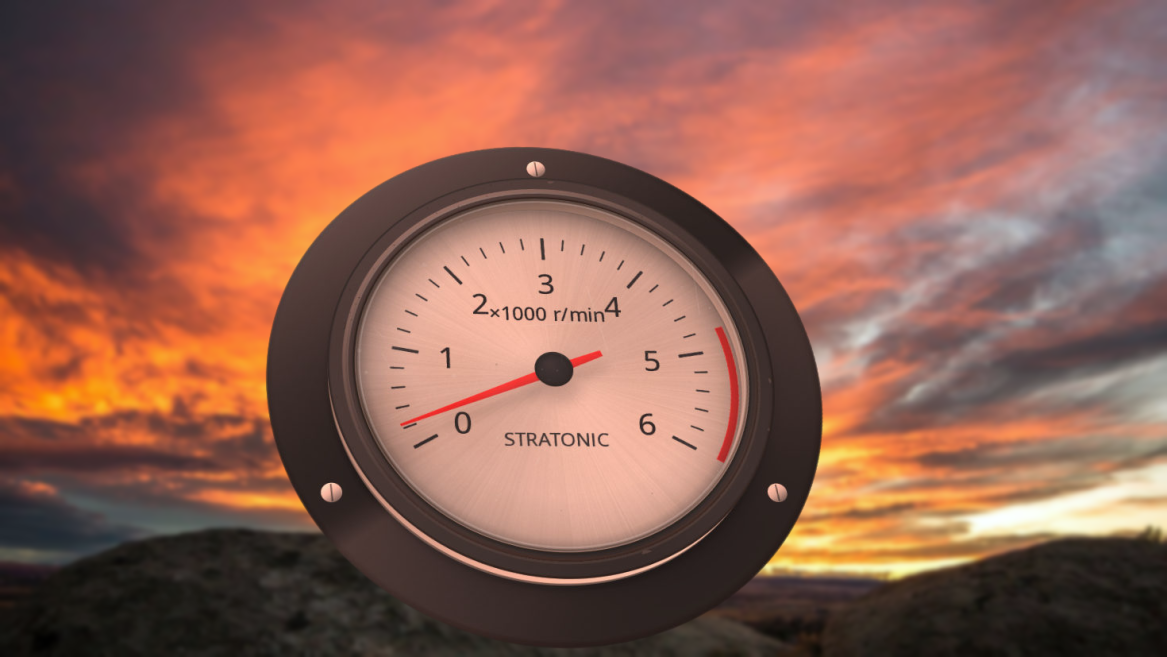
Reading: 200 rpm
